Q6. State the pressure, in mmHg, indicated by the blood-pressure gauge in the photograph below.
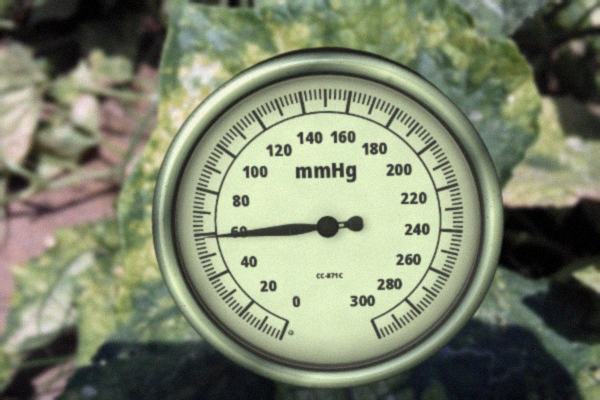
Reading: 60 mmHg
